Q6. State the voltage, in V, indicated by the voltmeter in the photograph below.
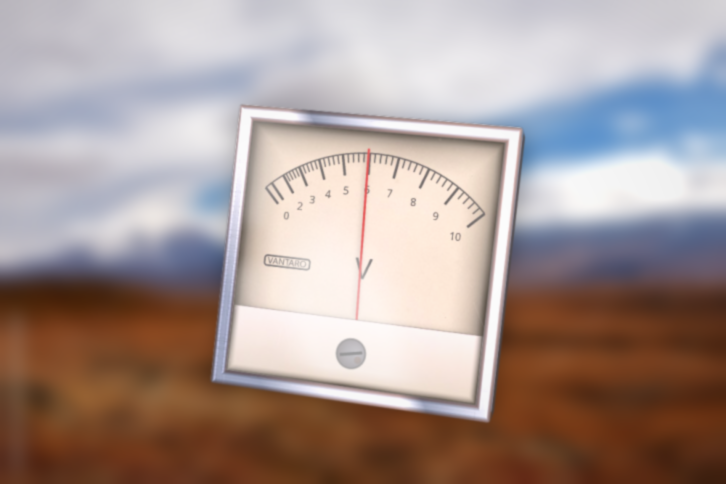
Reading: 6 V
